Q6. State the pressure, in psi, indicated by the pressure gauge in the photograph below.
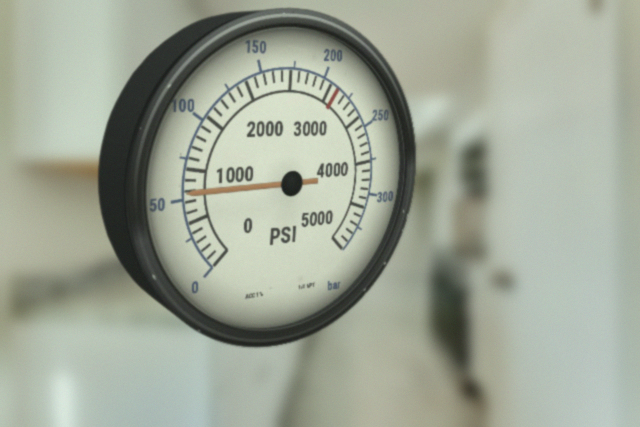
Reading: 800 psi
